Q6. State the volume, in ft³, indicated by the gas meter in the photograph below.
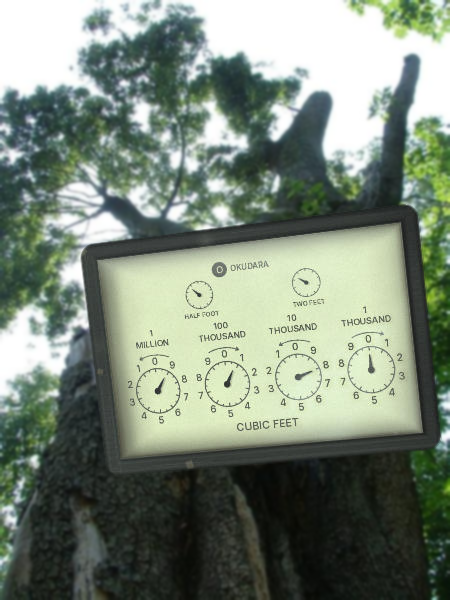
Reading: 908000 ft³
